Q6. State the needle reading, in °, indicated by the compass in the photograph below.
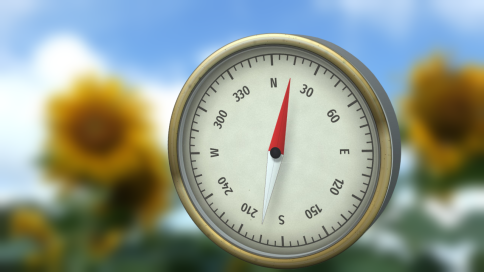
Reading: 15 °
